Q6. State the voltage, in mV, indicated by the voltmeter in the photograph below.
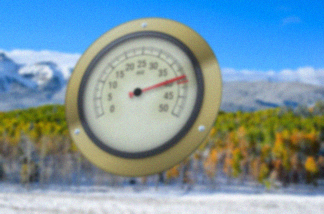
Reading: 40 mV
